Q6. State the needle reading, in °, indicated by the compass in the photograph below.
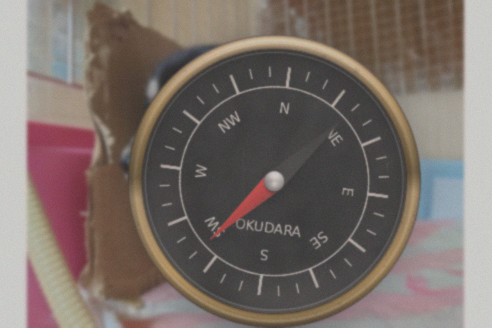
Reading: 220 °
